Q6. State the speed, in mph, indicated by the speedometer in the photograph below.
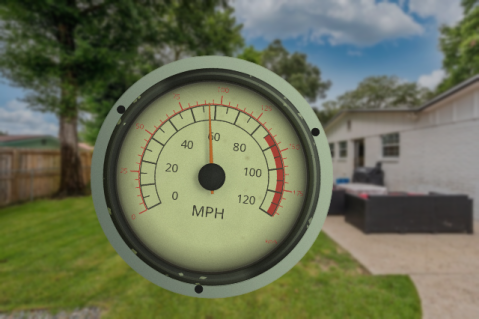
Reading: 57.5 mph
